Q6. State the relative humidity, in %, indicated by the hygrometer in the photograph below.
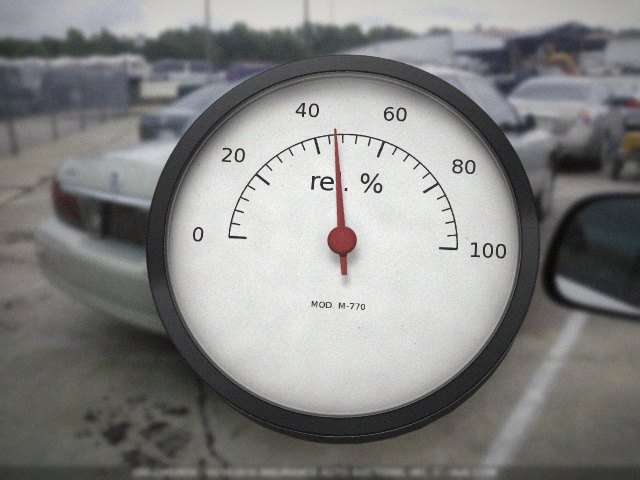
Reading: 46 %
